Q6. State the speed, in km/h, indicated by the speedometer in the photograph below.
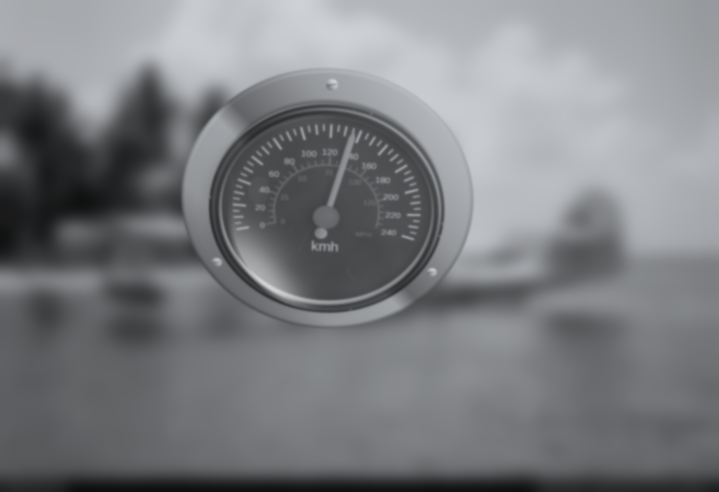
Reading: 135 km/h
